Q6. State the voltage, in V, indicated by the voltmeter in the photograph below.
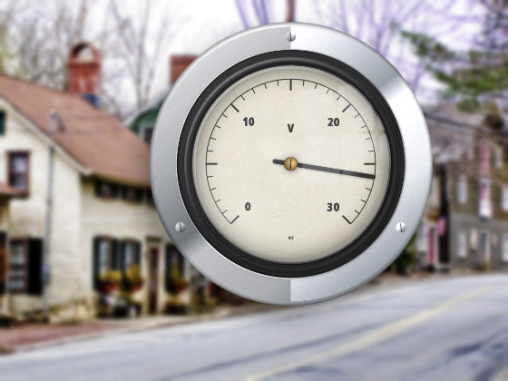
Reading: 26 V
